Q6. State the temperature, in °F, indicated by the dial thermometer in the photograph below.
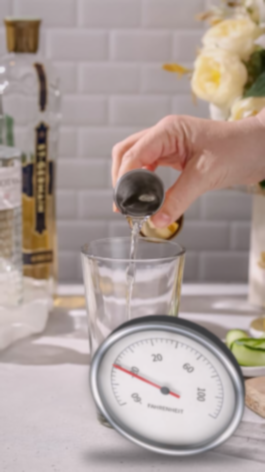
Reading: -20 °F
